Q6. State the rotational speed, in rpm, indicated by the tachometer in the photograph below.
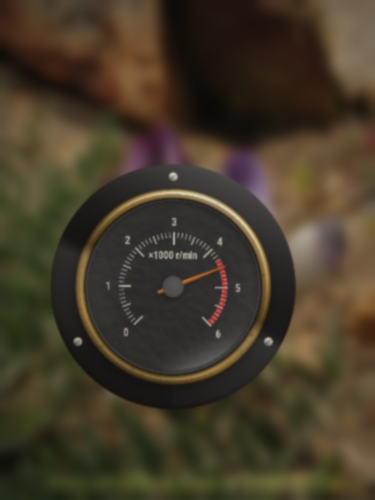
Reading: 4500 rpm
